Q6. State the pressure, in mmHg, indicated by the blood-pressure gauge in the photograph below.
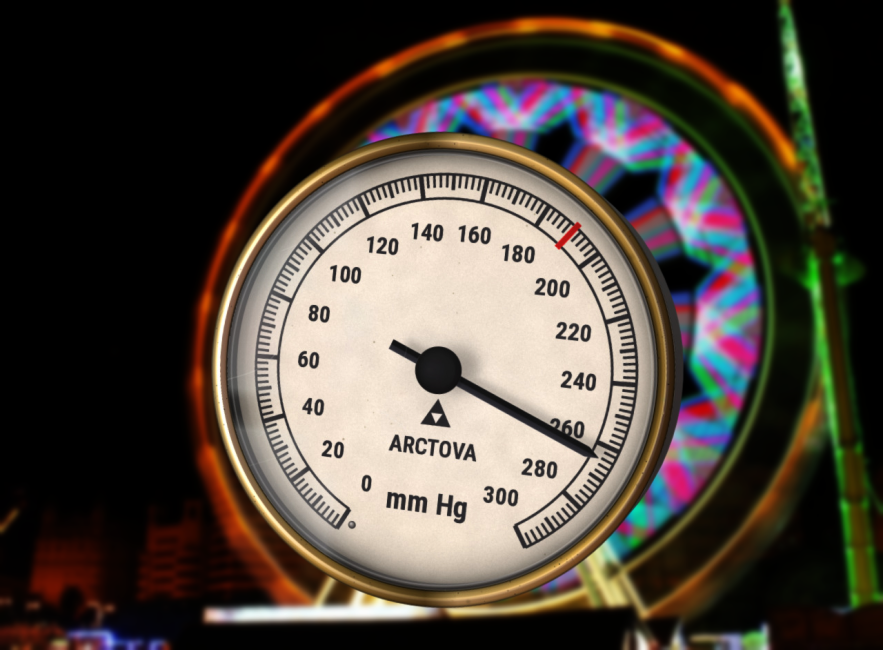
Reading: 264 mmHg
